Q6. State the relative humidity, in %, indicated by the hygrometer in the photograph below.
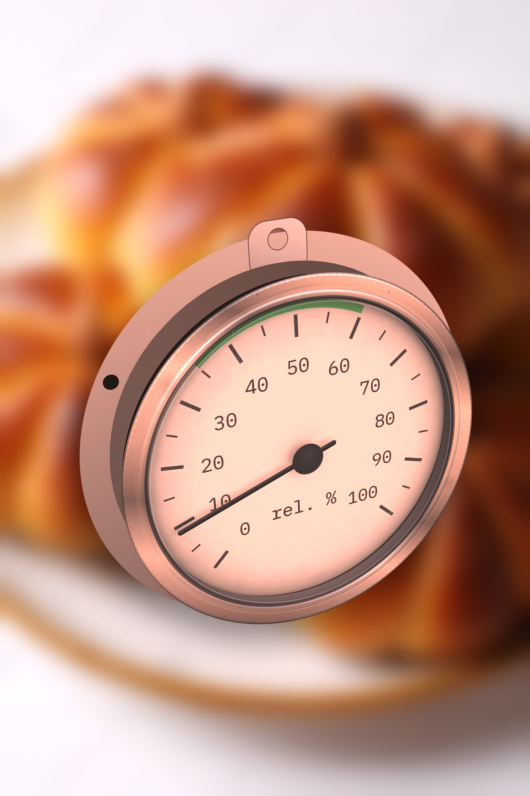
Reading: 10 %
